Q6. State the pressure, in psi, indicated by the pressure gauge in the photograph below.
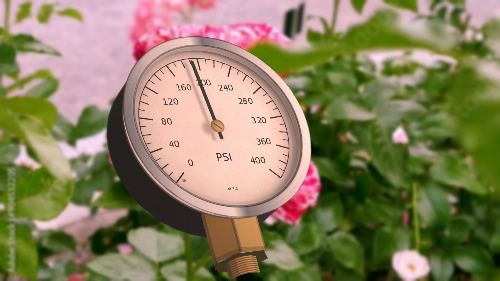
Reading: 190 psi
